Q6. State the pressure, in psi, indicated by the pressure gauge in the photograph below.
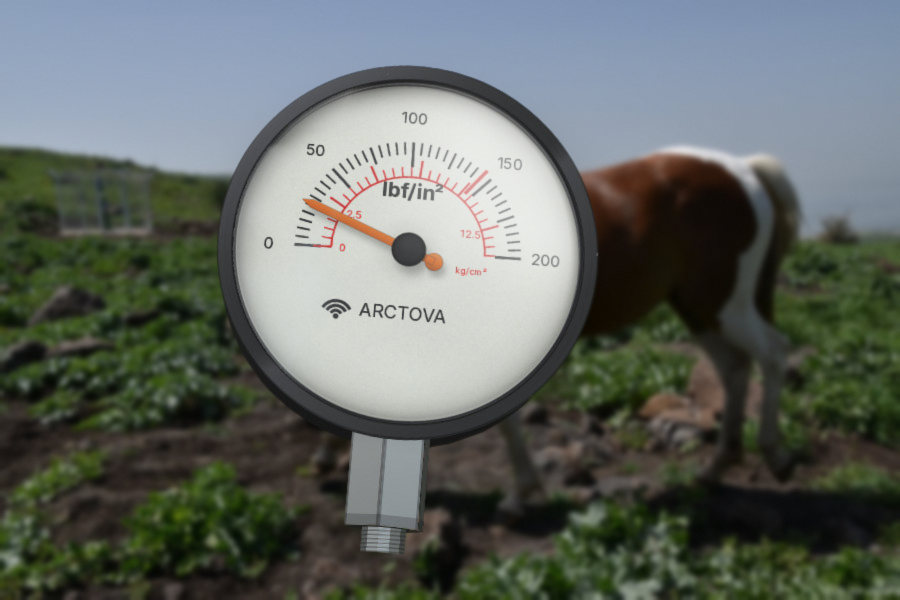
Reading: 25 psi
